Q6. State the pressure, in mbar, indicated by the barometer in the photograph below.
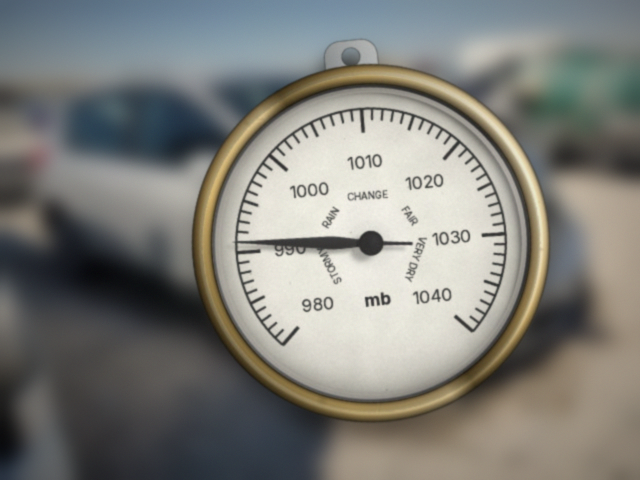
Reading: 991 mbar
